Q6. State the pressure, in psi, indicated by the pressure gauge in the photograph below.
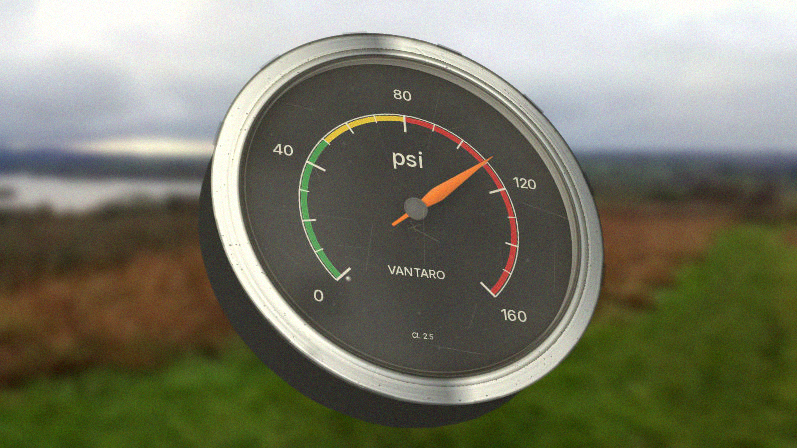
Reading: 110 psi
